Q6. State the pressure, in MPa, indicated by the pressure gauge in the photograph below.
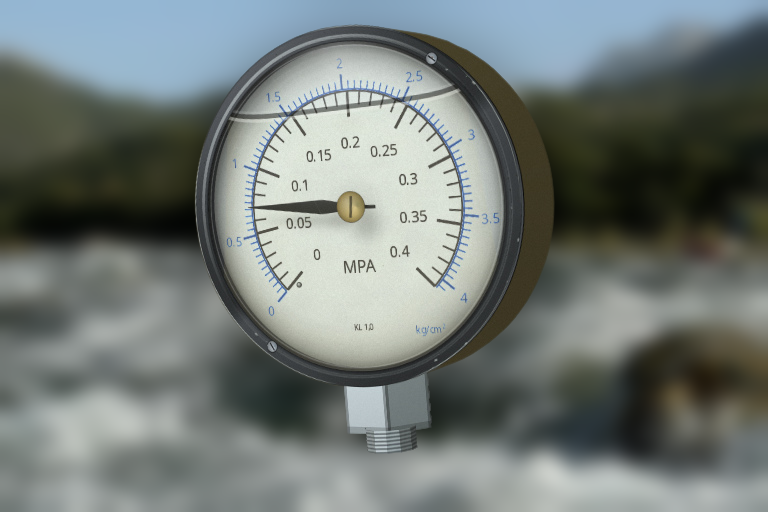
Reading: 0.07 MPa
